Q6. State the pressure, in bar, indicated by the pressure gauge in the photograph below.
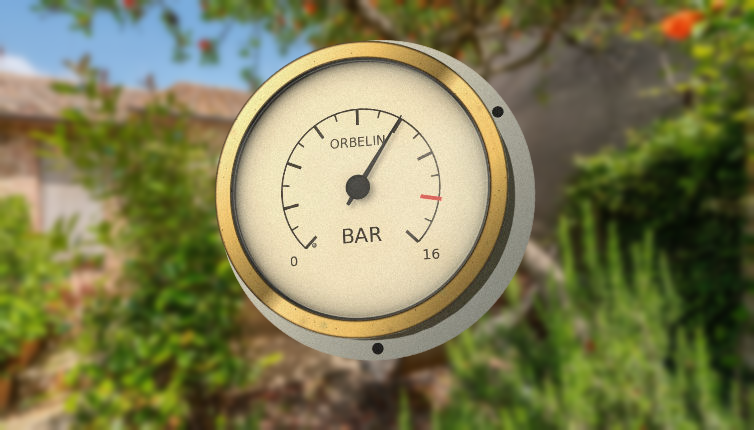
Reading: 10 bar
